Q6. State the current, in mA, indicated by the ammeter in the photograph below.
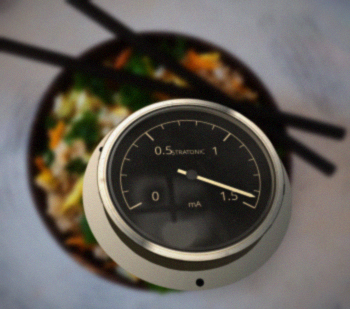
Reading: 1.45 mA
